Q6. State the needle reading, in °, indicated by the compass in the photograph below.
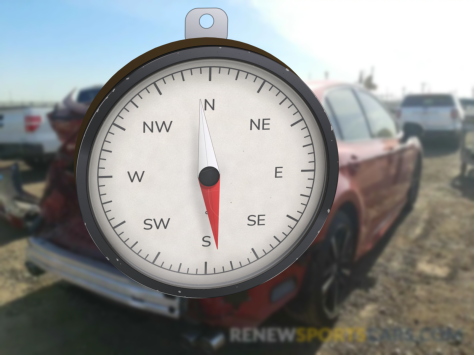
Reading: 172.5 °
